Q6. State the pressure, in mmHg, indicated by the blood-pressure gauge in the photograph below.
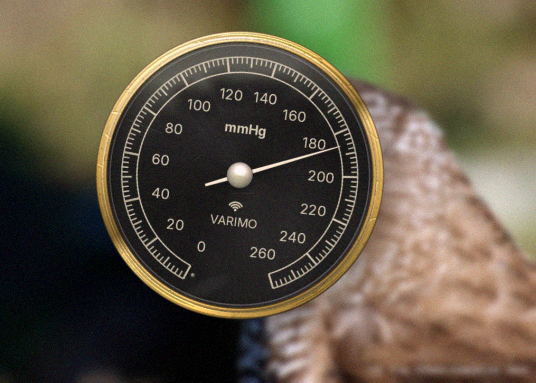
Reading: 186 mmHg
